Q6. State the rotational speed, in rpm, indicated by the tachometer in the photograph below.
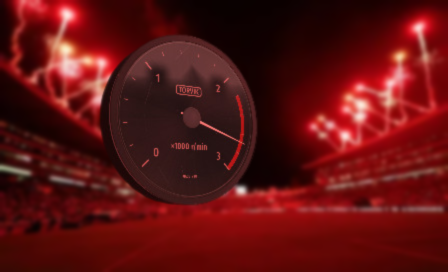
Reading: 2700 rpm
